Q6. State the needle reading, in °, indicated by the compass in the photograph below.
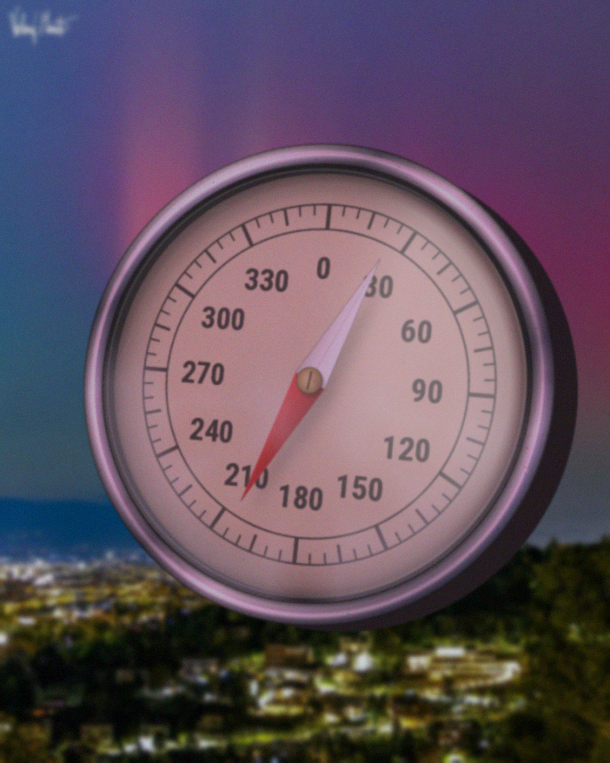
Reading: 205 °
